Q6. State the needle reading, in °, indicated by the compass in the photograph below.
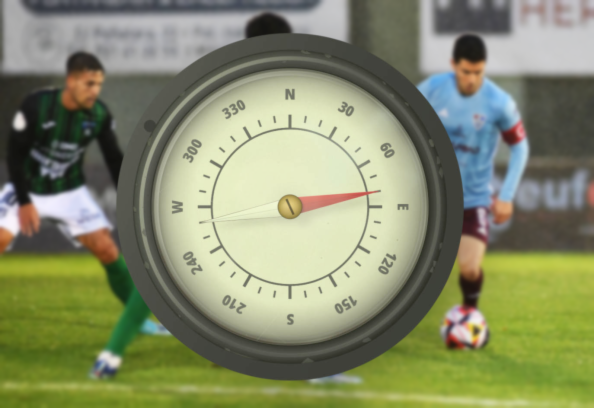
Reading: 80 °
